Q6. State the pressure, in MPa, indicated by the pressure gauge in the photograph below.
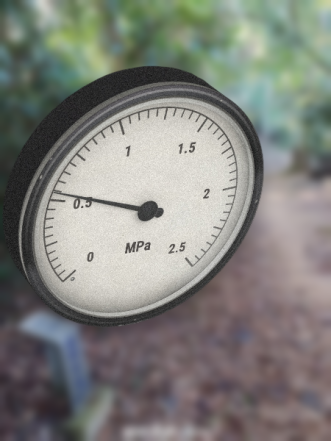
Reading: 0.55 MPa
